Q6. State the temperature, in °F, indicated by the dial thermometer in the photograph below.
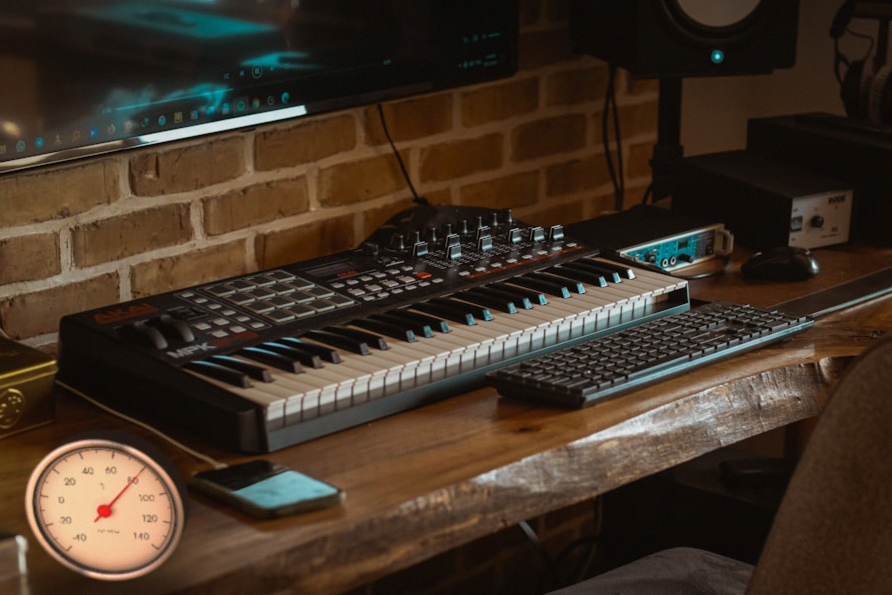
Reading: 80 °F
